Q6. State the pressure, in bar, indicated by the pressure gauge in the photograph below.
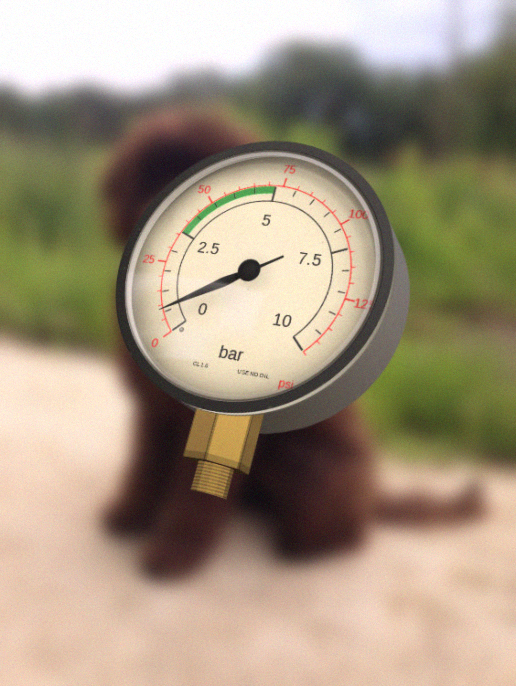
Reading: 0.5 bar
